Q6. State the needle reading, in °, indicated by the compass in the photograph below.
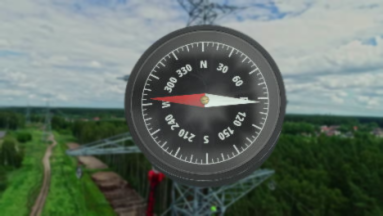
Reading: 275 °
